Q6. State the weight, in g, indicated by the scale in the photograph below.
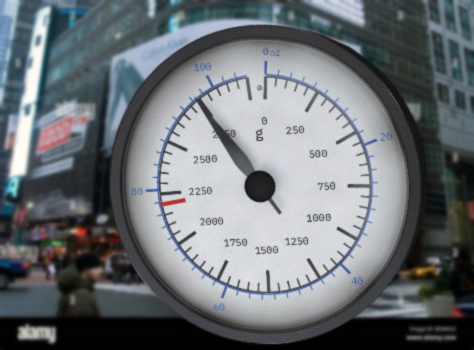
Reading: 2750 g
